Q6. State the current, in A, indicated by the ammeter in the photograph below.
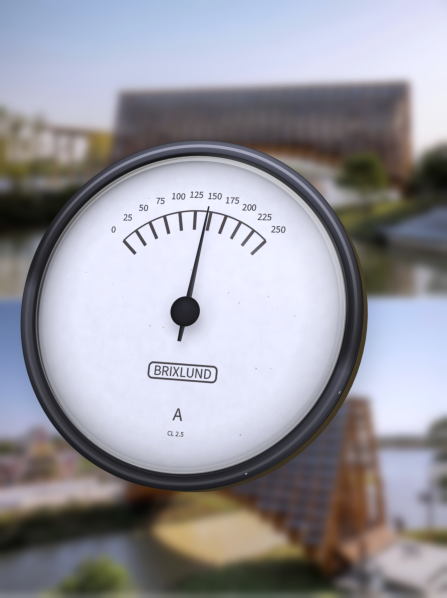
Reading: 150 A
